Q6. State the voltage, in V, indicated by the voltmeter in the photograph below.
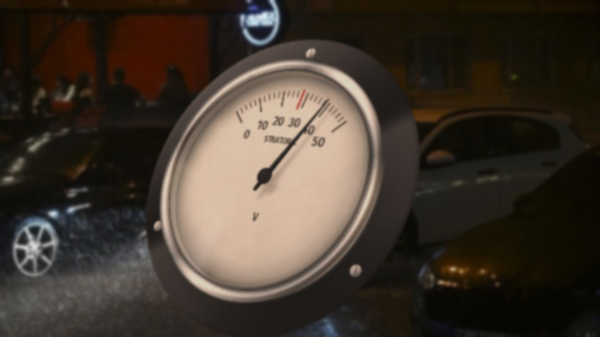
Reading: 40 V
